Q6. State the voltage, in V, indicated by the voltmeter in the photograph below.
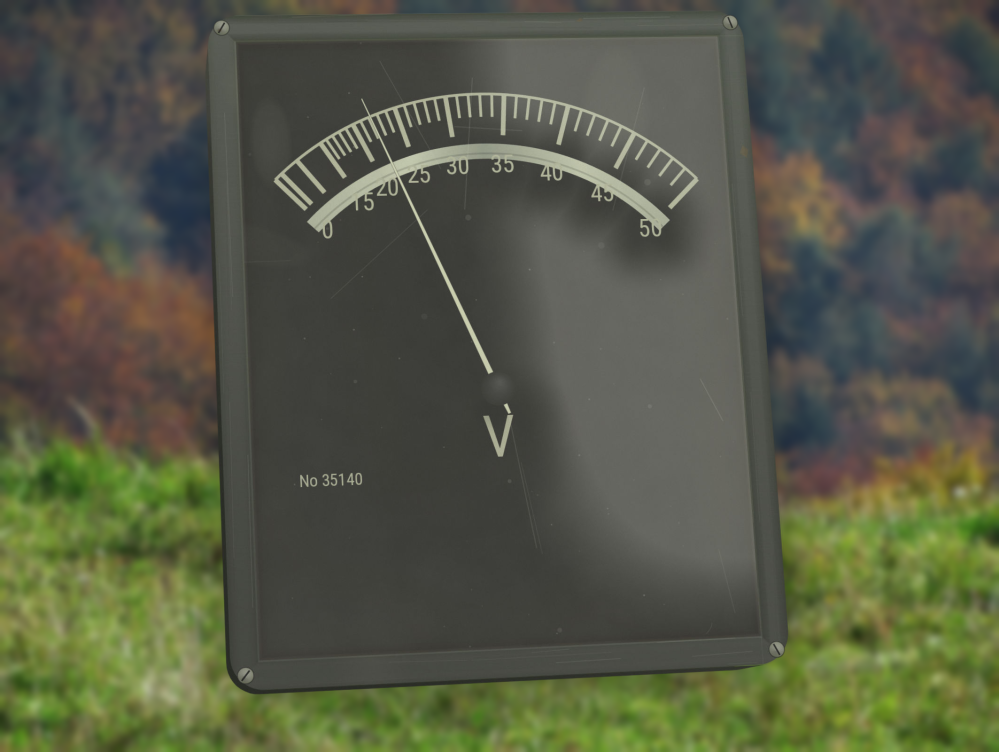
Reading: 22 V
